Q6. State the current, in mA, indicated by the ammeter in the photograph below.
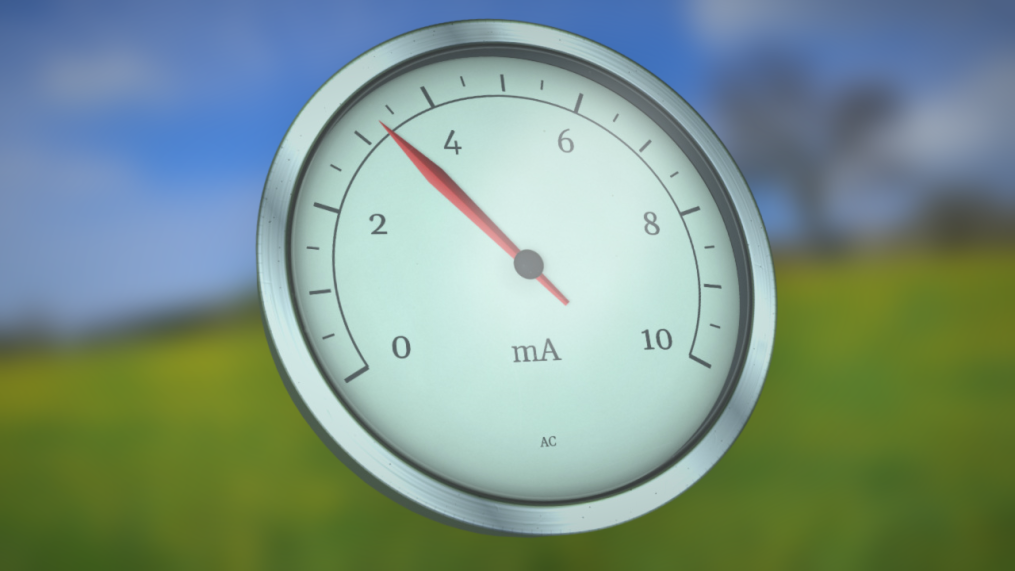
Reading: 3.25 mA
